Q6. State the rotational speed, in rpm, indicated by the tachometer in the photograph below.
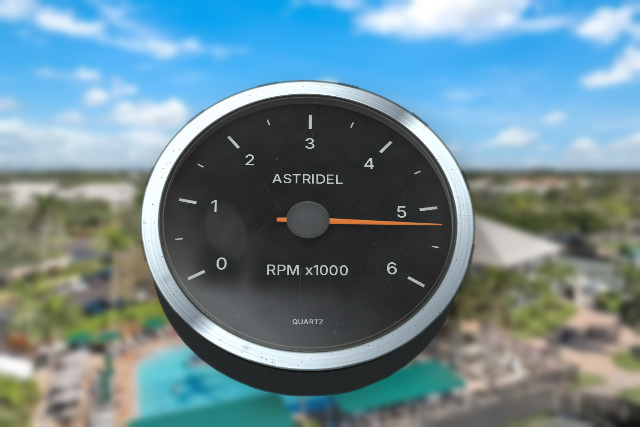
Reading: 5250 rpm
